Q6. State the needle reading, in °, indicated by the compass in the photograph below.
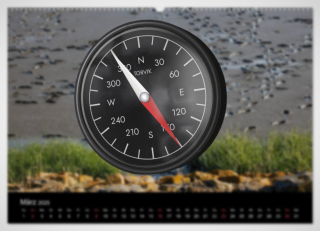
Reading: 150 °
